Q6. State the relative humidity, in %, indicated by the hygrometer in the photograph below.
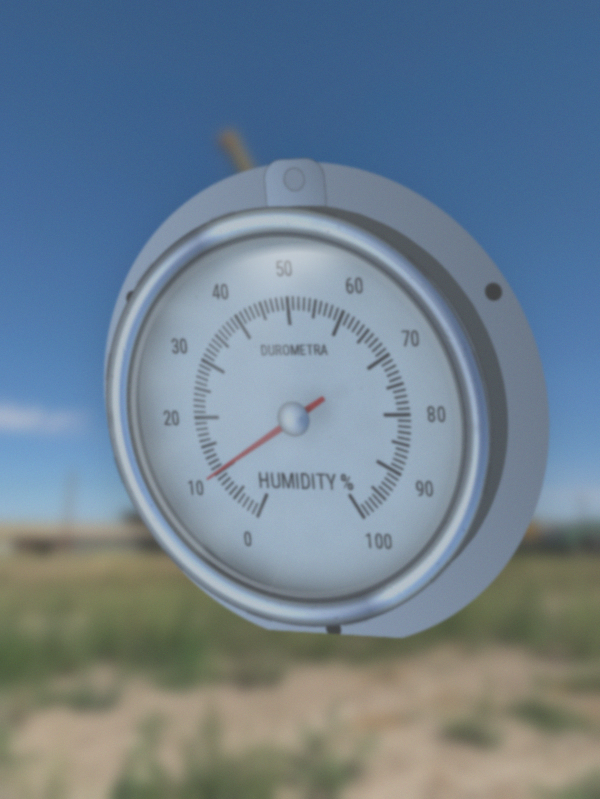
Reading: 10 %
